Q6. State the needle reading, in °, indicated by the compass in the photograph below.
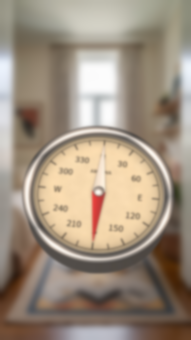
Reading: 180 °
